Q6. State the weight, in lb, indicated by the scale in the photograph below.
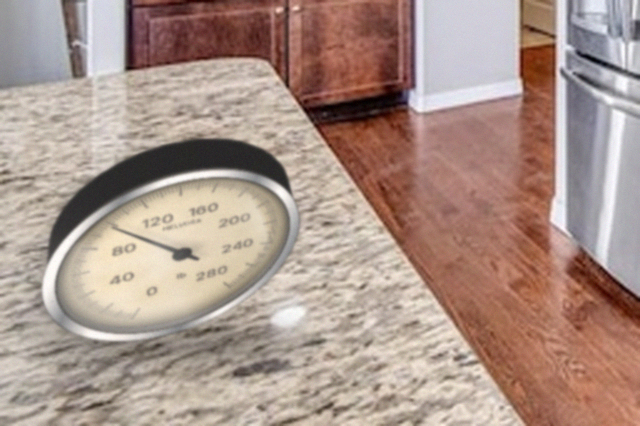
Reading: 100 lb
